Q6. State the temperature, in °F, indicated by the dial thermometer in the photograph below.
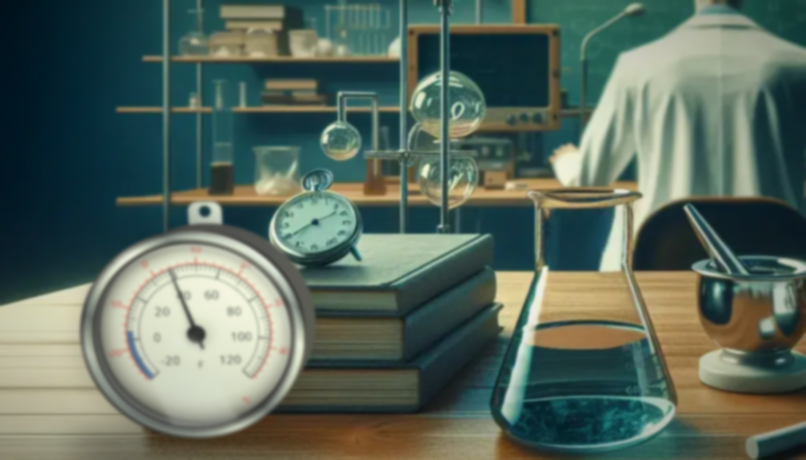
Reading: 40 °F
